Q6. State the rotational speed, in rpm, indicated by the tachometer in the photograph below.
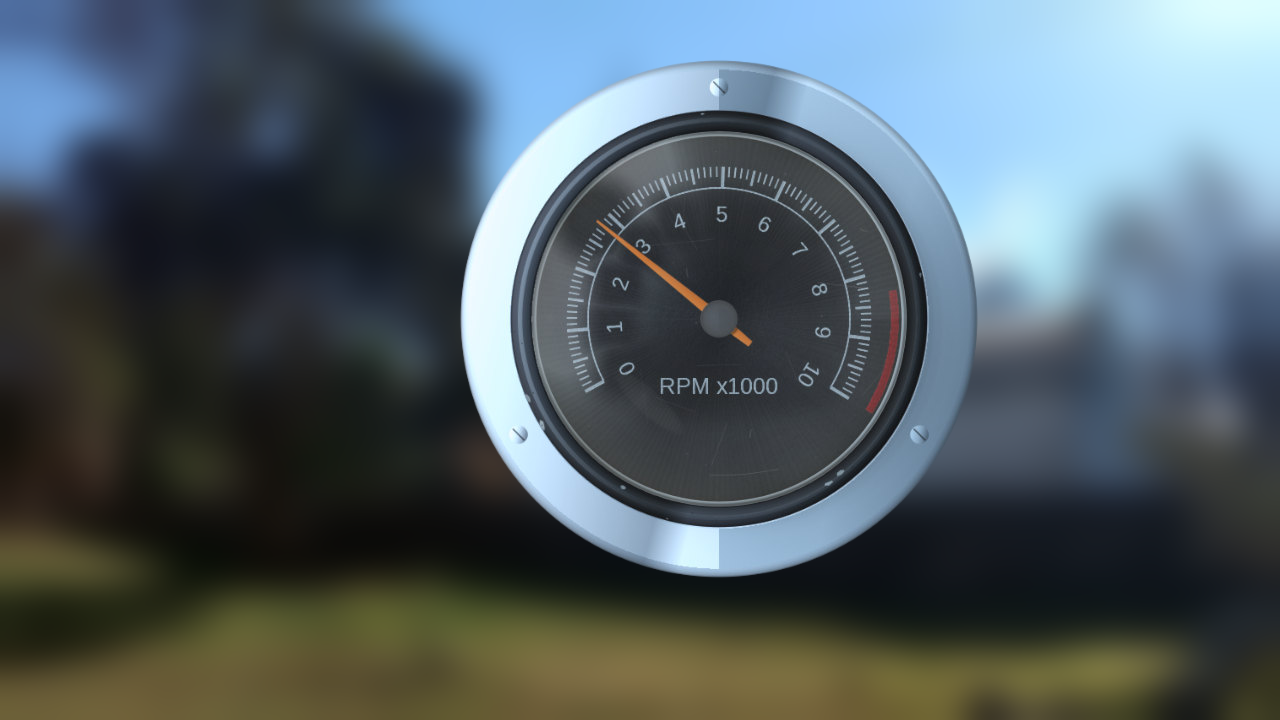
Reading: 2800 rpm
